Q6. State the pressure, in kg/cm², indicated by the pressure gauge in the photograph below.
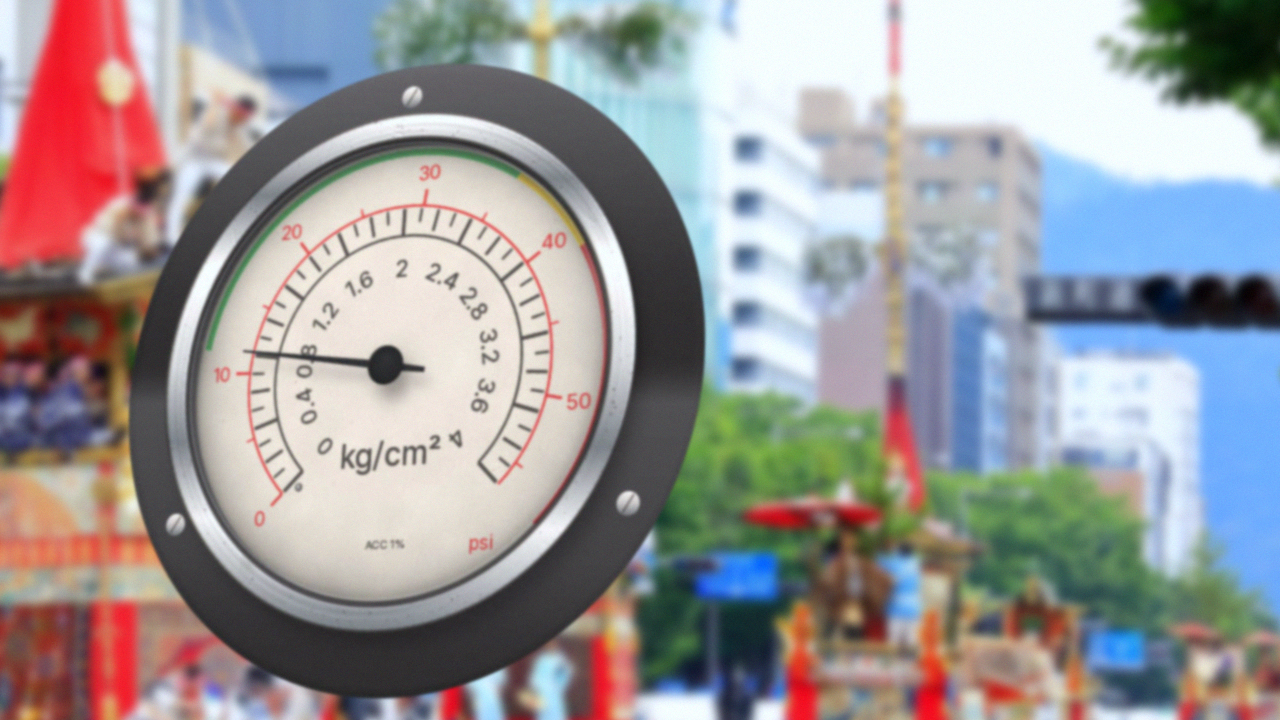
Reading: 0.8 kg/cm²
